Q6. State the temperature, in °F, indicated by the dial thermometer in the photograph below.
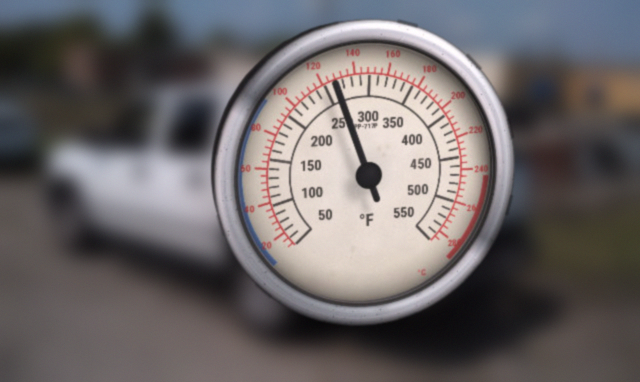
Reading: 260 °F
